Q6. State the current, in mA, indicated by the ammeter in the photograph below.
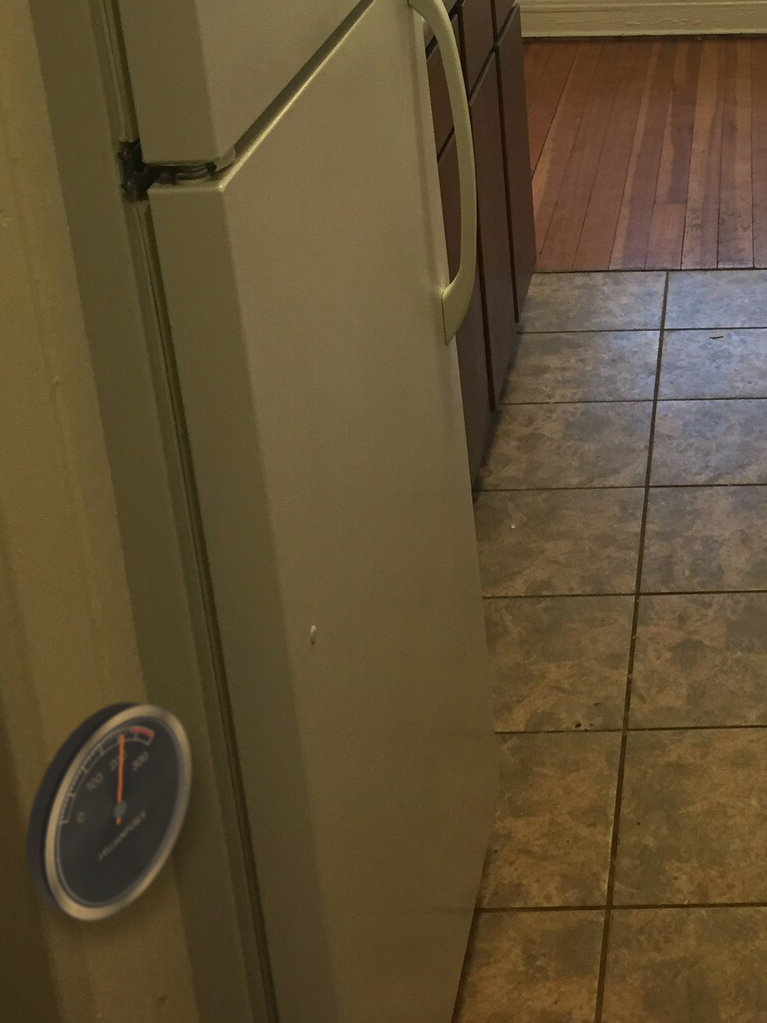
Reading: 200 mA
